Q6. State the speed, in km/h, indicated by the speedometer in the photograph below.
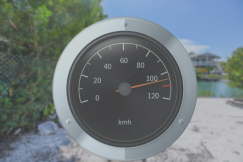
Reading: 105 km/h
